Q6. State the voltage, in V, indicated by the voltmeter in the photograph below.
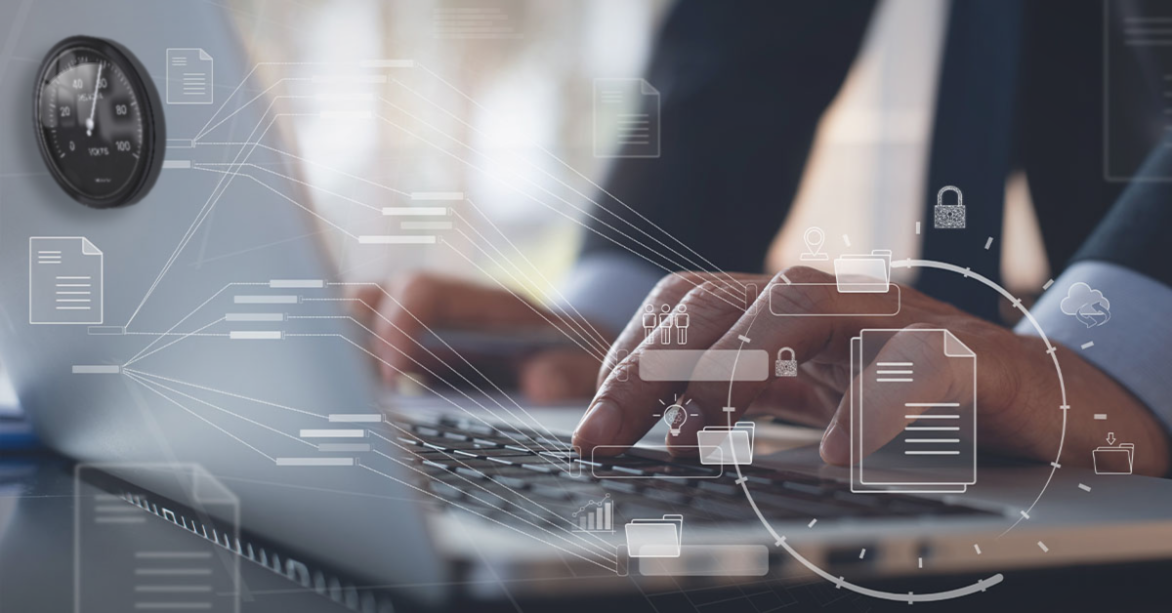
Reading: 60 V
